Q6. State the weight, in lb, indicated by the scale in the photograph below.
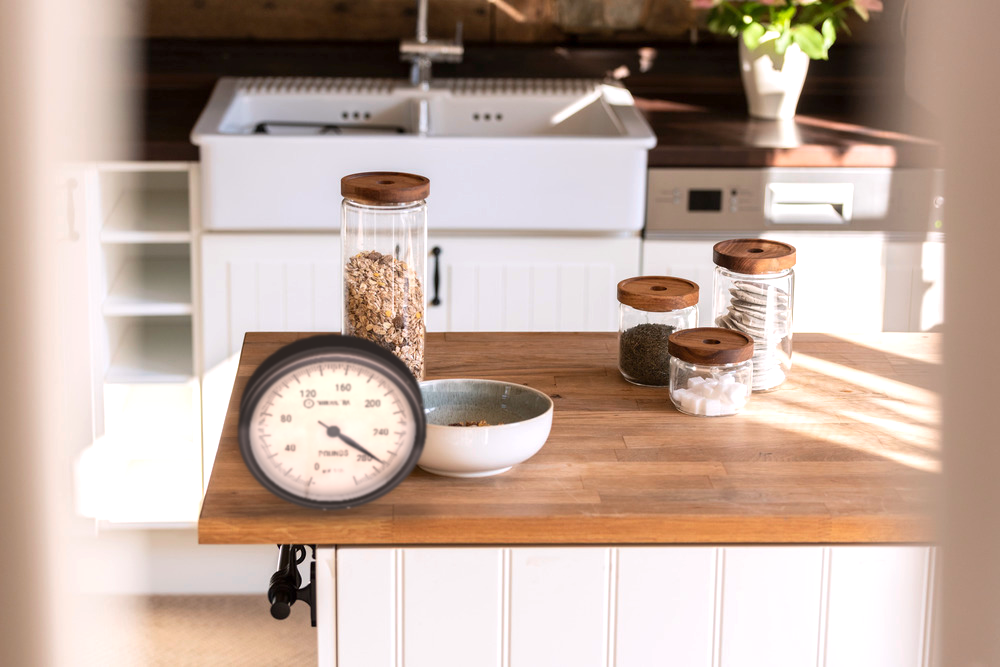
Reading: 270 lb
